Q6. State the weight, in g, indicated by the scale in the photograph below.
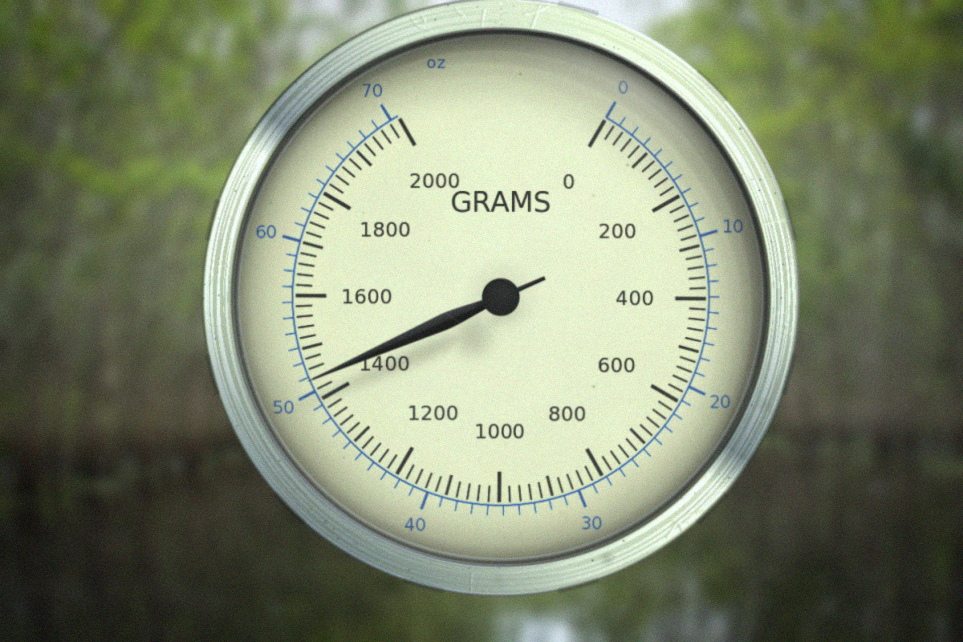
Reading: 1440 g
